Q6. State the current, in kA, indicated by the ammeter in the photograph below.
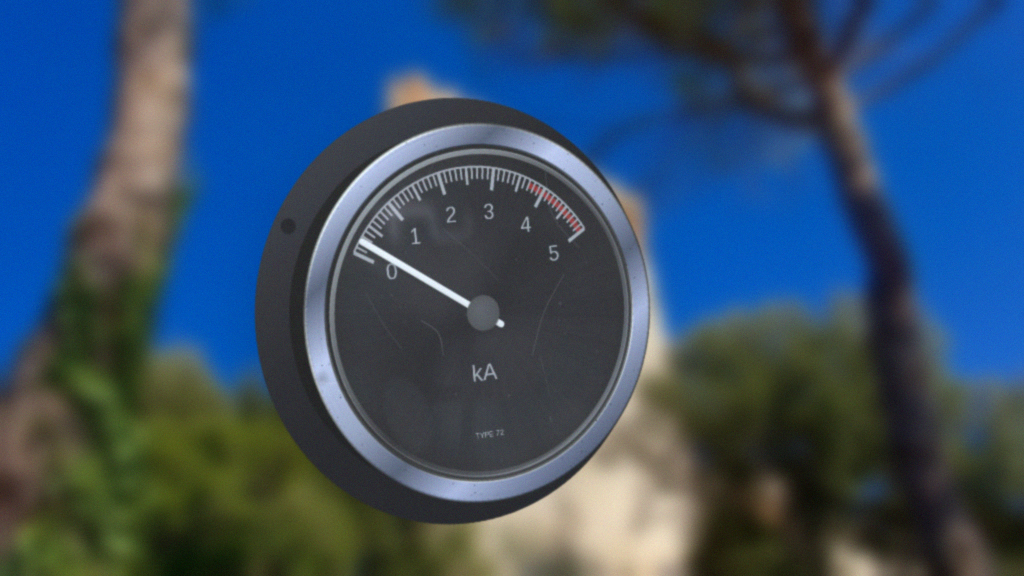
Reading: 0.2 kA
